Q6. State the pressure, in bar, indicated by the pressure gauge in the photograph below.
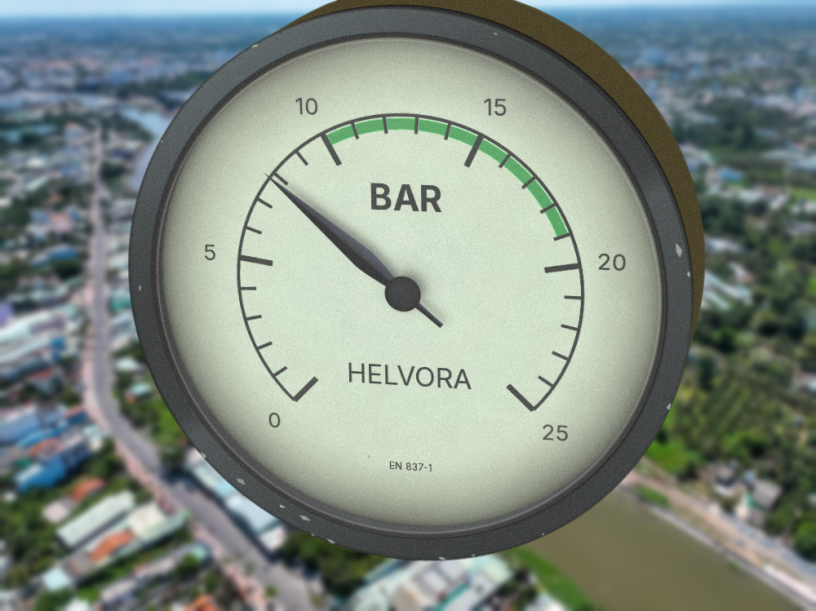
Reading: 8 bar
